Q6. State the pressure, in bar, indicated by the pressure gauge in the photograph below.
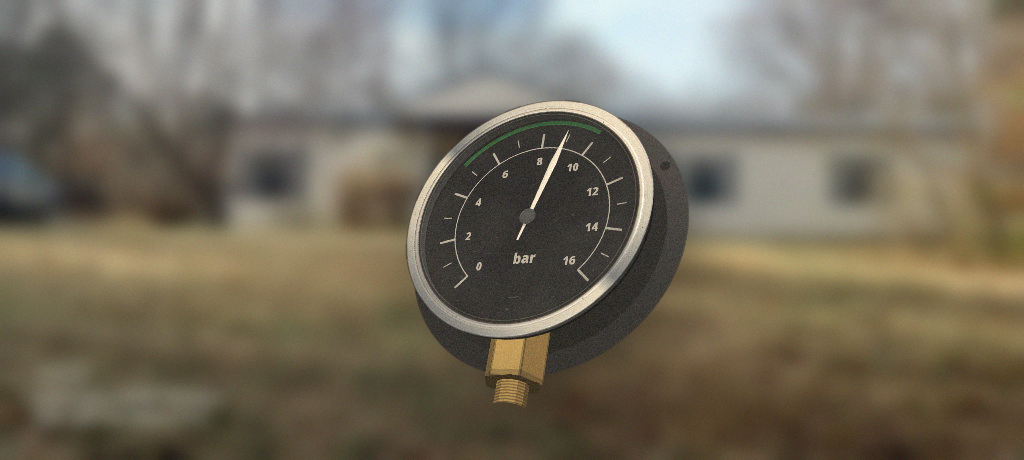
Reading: 9 bar
